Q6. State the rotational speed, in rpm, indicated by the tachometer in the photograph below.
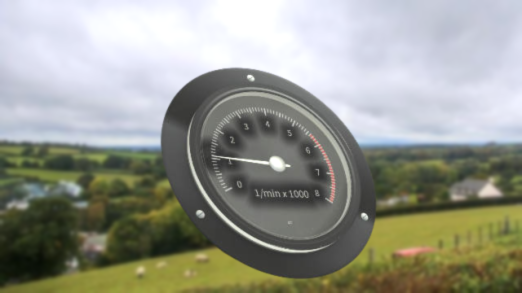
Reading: 1000 rpm
